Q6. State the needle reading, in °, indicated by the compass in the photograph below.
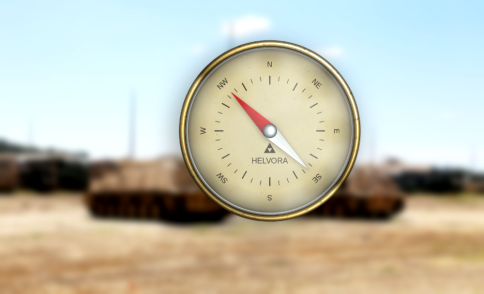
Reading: 315 °
